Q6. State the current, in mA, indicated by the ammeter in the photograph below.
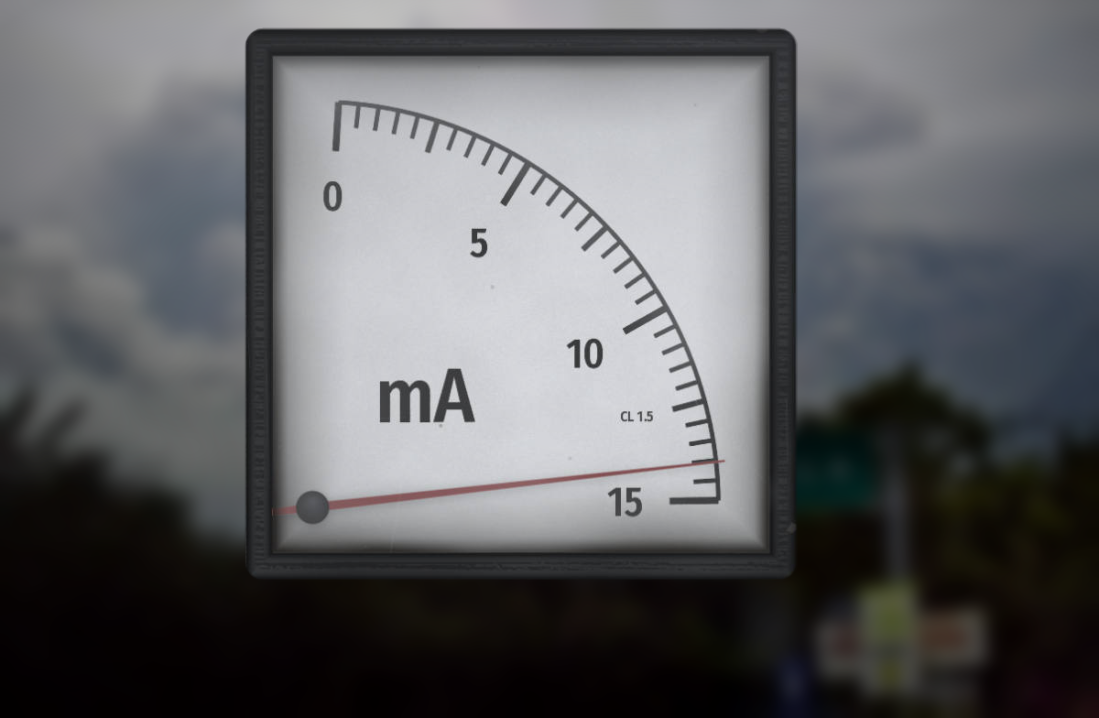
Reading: 14 mA
